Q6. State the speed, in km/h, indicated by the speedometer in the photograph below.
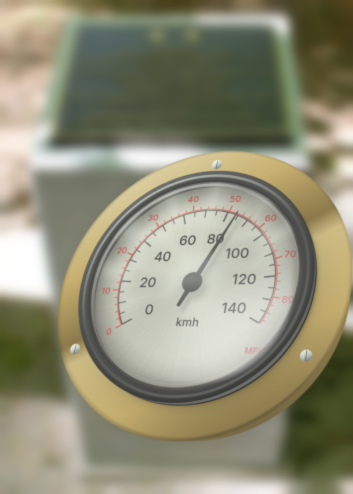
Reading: 85 km/h
